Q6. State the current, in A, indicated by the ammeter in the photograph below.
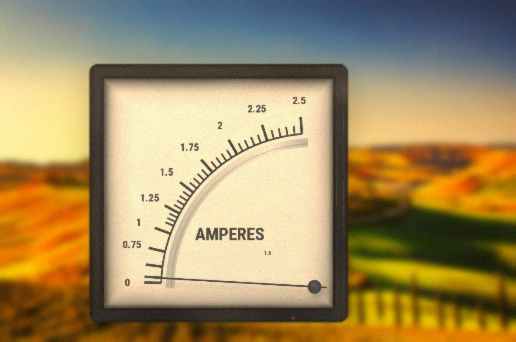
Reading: 0.25 A
